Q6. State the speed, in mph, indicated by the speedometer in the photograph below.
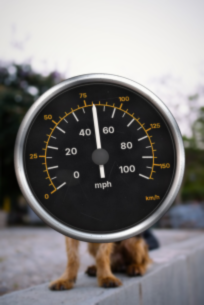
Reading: 50 mph
